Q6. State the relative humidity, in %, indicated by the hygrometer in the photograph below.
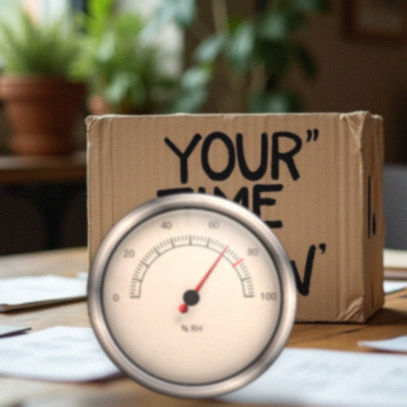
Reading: 70 %
